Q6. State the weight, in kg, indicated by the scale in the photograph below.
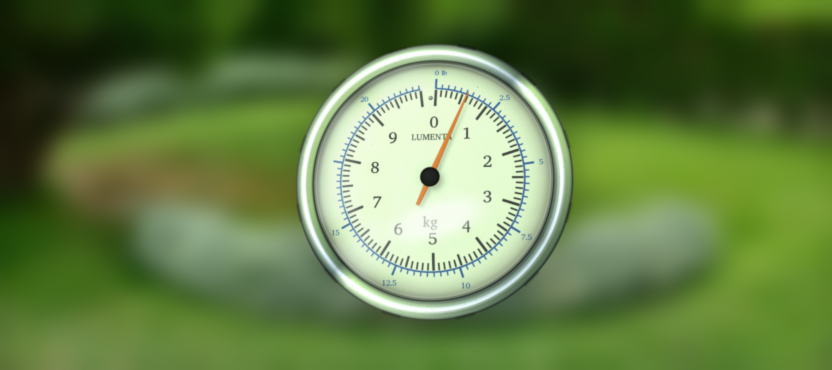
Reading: 0.6 kg
